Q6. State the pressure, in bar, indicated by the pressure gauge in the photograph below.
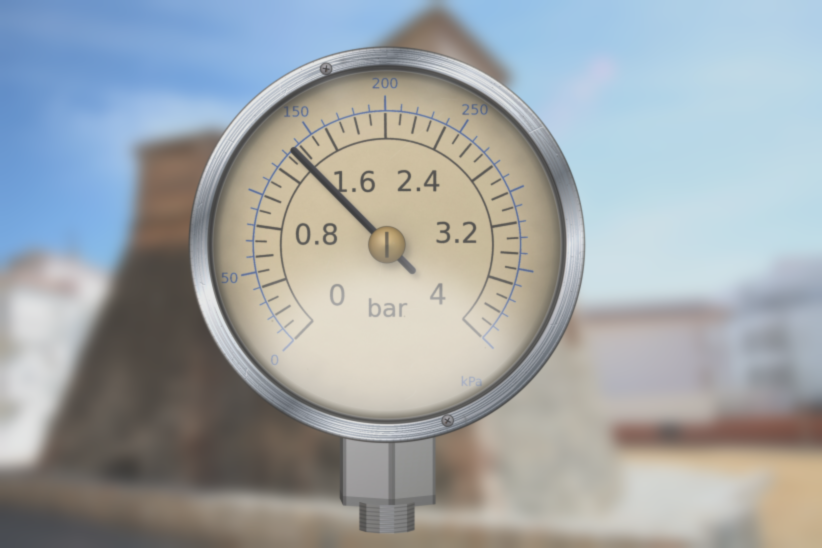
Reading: 1.35 bar
